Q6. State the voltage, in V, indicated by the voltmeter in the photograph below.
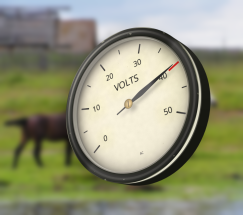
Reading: 40 V
